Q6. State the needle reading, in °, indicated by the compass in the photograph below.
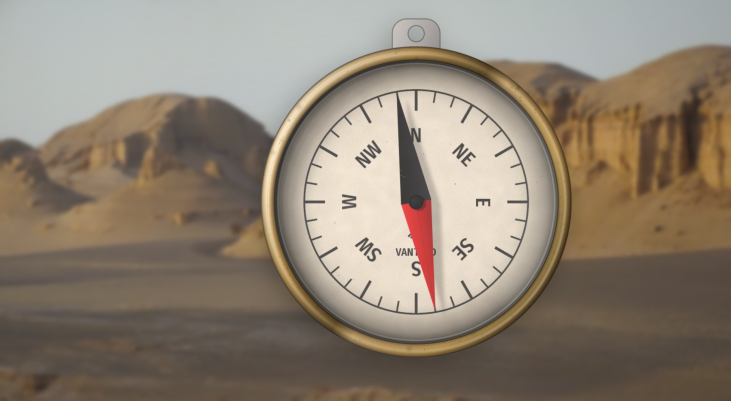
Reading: 170 °
